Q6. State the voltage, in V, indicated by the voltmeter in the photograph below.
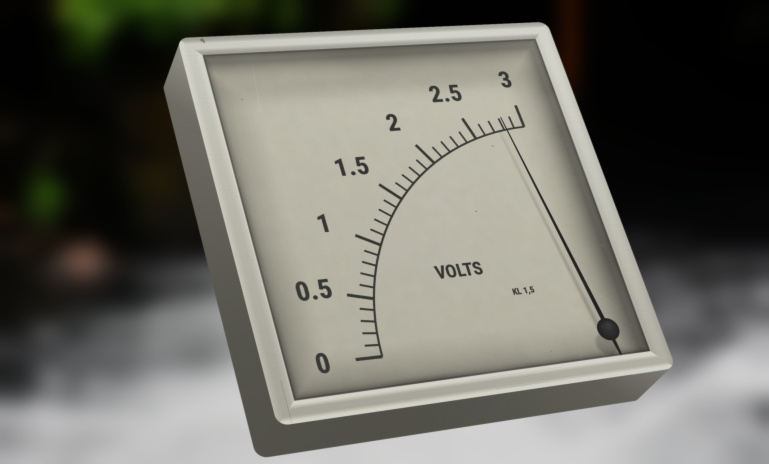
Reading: 2.8 V
